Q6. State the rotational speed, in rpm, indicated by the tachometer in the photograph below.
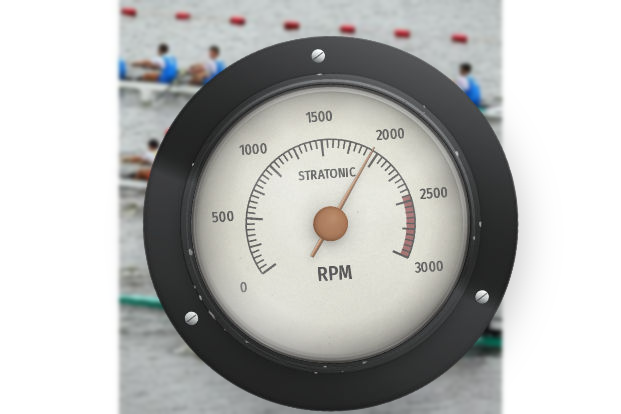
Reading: 1950 rpm
